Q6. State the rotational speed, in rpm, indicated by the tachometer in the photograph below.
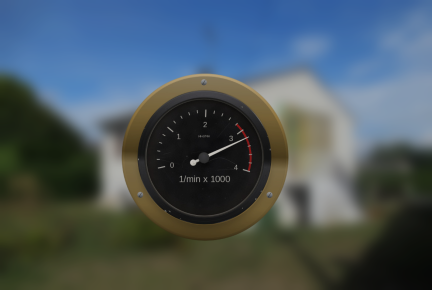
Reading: 3200 rpm
